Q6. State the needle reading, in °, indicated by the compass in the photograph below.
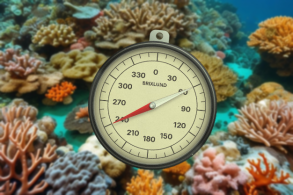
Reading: 240 °
